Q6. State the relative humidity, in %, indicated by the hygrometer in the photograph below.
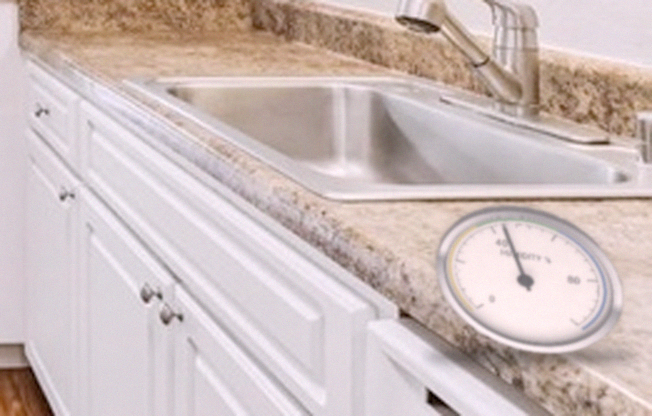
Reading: 44 %
